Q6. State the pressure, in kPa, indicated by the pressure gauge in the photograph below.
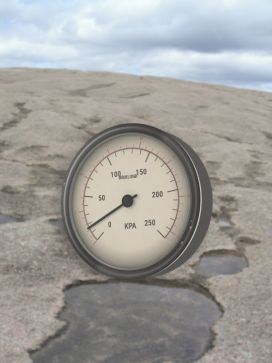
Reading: 15 kPa
